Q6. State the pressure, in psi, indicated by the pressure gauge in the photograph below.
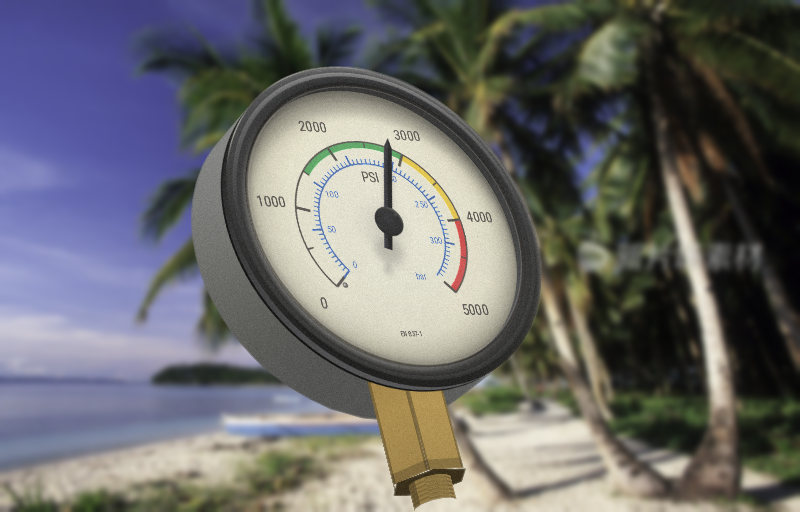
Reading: 2750 psi
